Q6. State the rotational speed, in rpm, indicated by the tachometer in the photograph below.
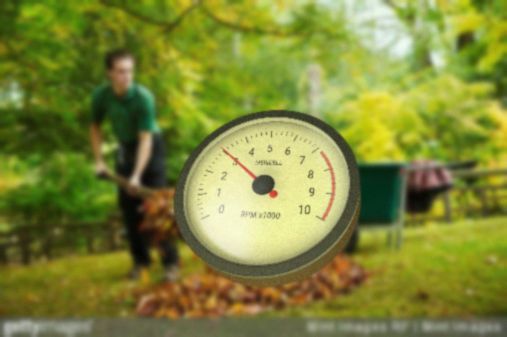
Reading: 3000 rpm
